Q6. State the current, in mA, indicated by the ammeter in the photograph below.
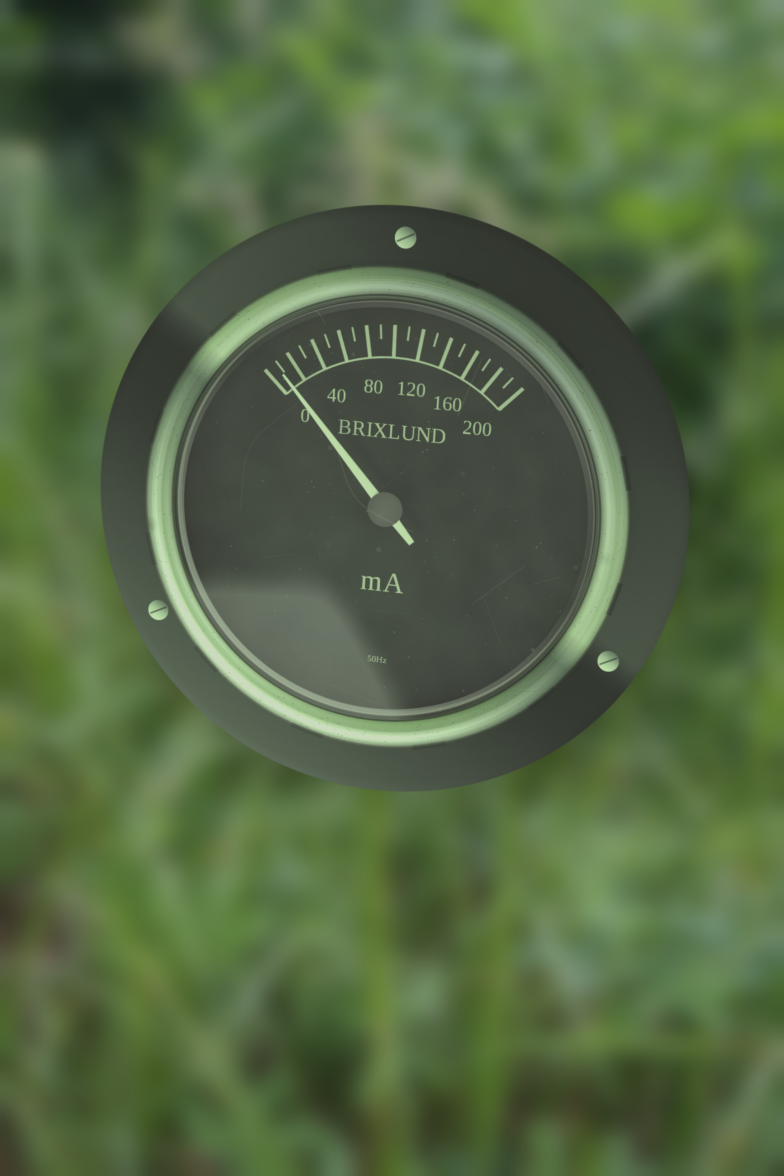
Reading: 10 mA
